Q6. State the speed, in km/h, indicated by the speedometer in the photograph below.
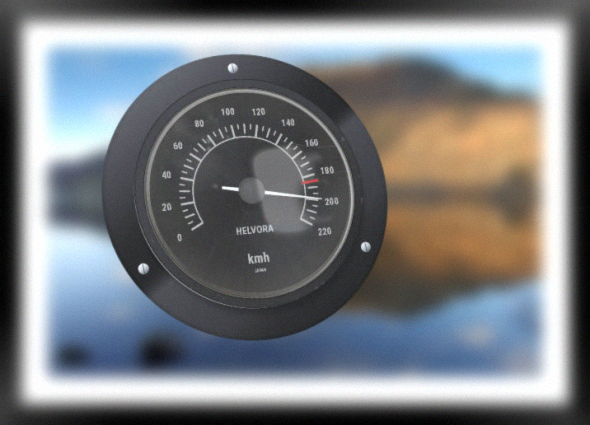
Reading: 200 km/h
